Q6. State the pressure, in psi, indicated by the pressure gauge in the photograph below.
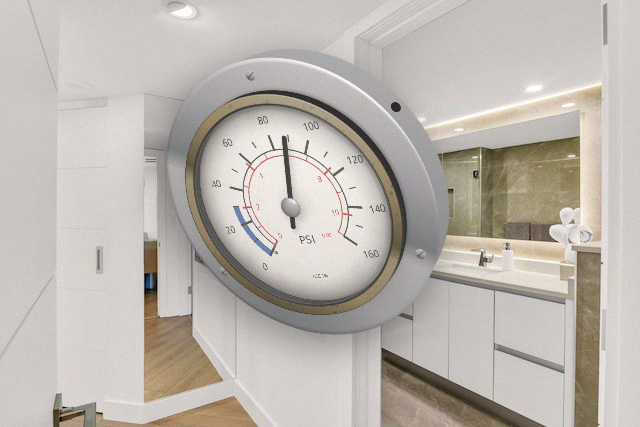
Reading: 90 psi
